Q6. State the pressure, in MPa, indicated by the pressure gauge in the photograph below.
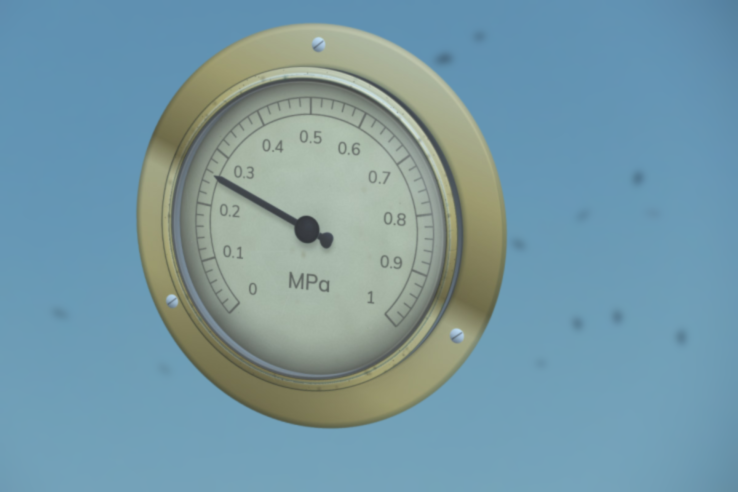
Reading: 0.26 MPa
